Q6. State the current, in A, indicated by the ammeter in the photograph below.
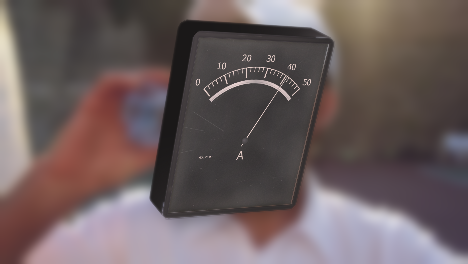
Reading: 40 A
